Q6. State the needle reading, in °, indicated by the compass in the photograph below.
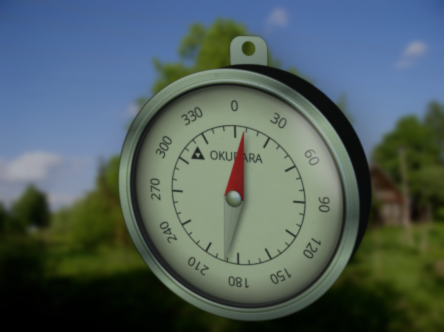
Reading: 10 °
